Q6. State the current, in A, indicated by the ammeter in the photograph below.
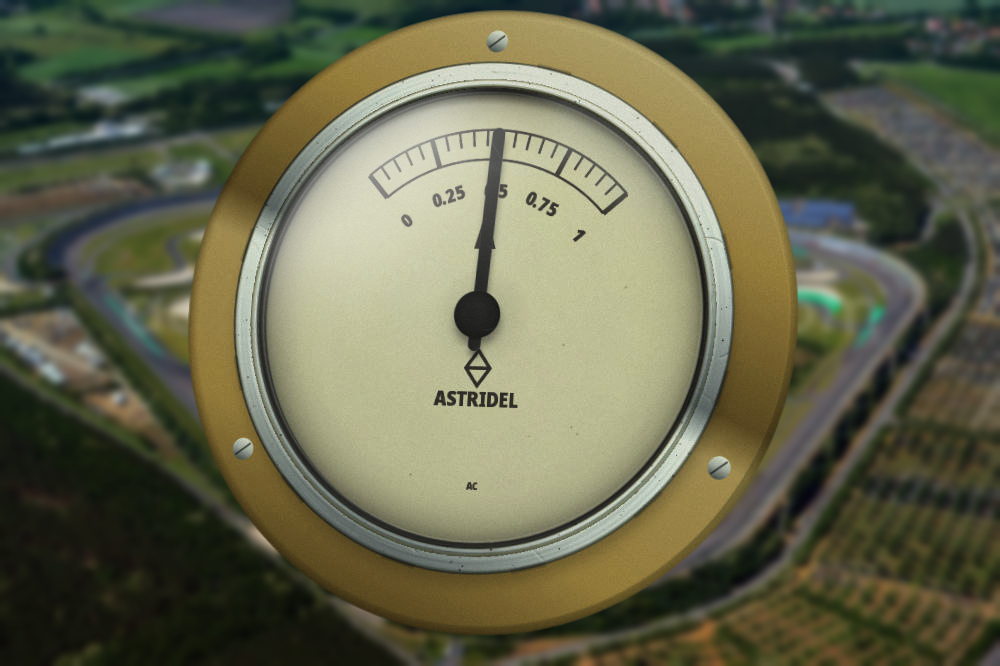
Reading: 0.5 A
